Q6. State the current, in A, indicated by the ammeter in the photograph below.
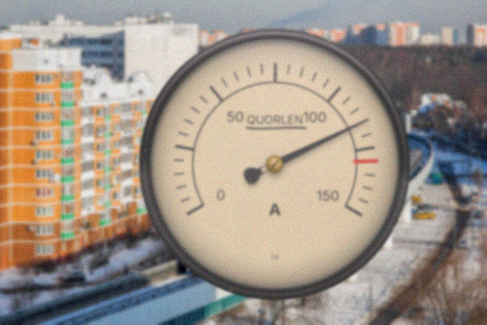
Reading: 115 A
